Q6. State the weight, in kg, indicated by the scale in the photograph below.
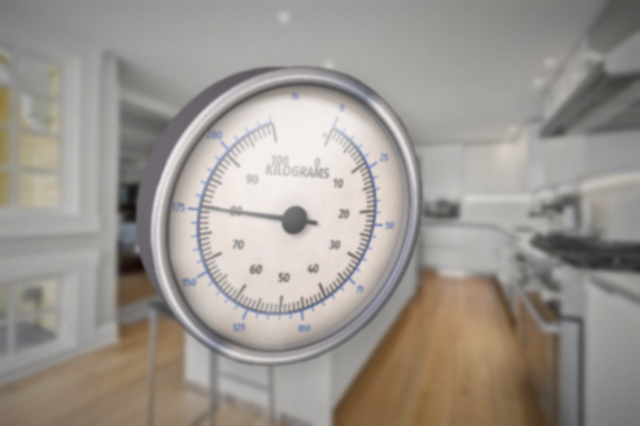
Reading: 80 kg
